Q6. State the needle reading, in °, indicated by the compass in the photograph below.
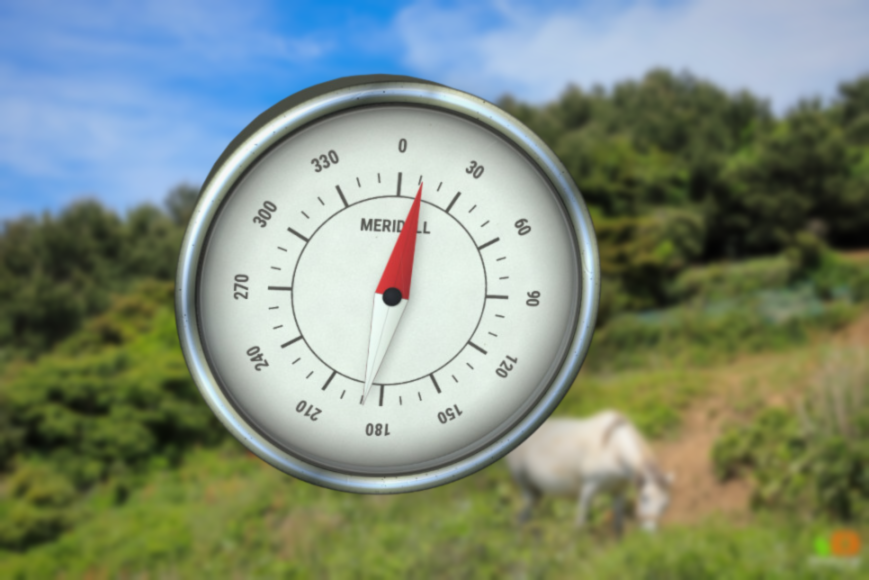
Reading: 10 °
